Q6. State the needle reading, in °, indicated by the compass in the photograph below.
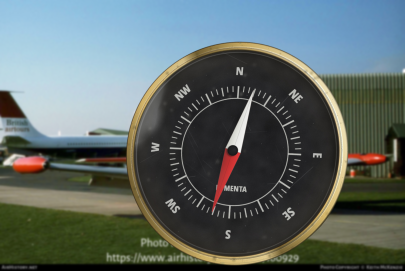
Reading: 195 °
